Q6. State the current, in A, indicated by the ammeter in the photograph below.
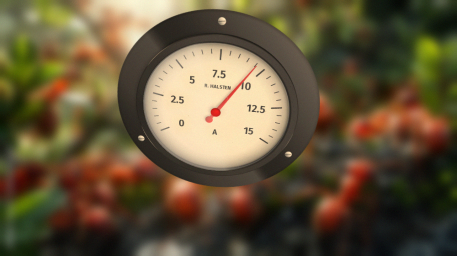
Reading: 9.5 A
